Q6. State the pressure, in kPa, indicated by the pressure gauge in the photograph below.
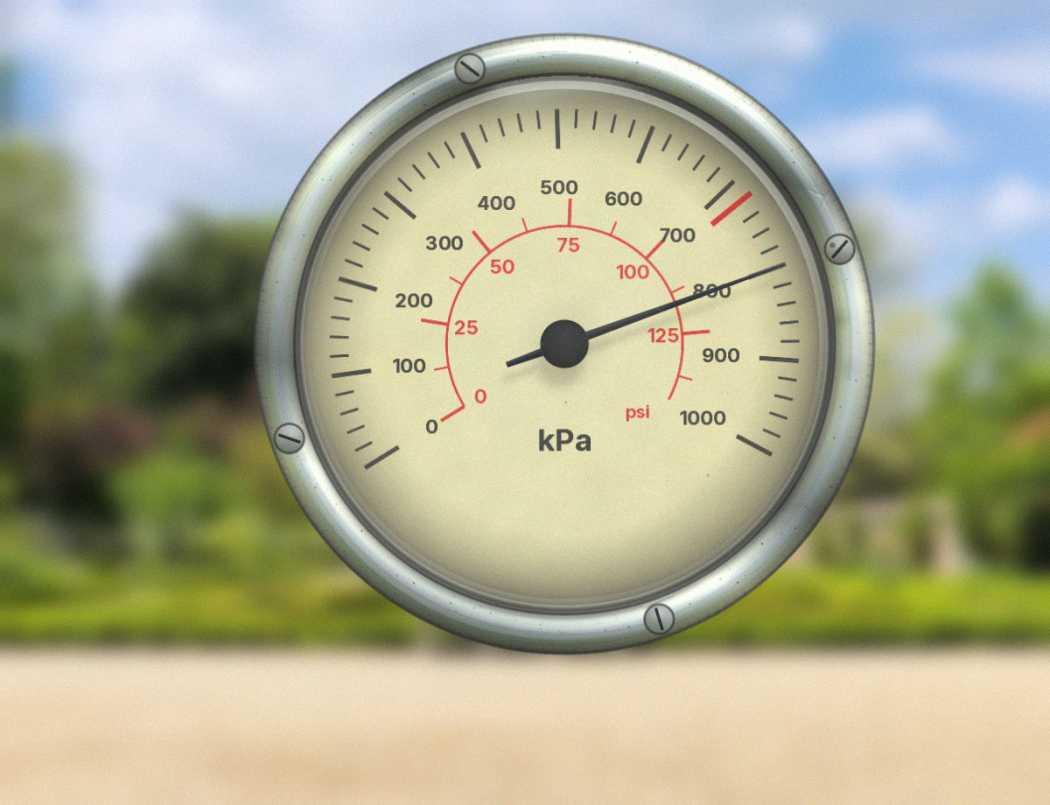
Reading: 800 kPa
